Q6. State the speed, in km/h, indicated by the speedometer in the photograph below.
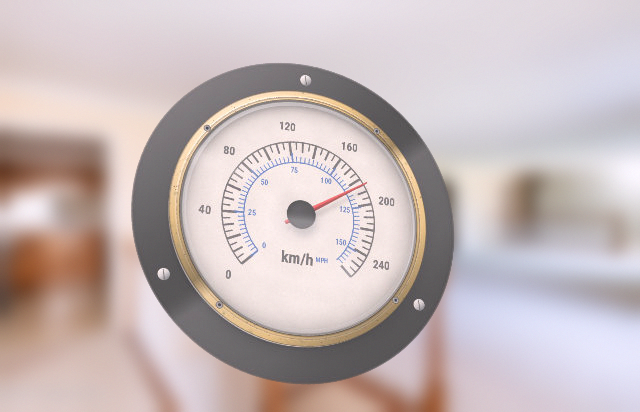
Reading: 185 km/h
